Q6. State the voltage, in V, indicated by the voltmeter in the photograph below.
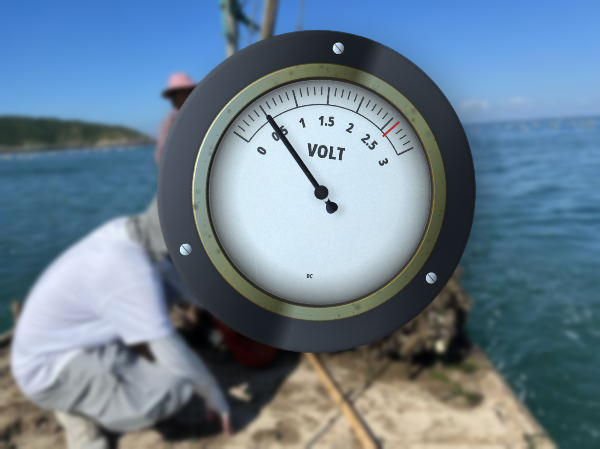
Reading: 0.5 V
